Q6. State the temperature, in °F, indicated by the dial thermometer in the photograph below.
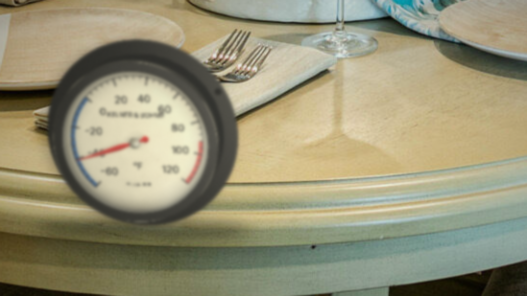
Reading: -40 °F
